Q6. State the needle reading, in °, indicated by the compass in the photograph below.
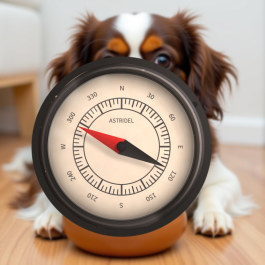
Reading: 295 °
